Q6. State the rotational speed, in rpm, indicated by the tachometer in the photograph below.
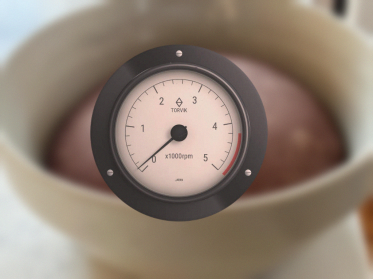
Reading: 100 rpm
